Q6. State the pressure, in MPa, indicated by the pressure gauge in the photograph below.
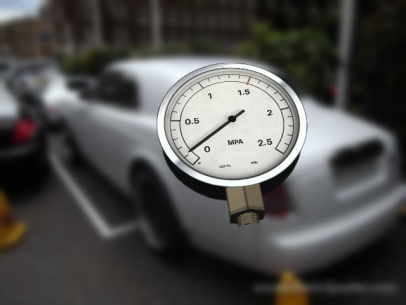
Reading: 0.1 MPa
